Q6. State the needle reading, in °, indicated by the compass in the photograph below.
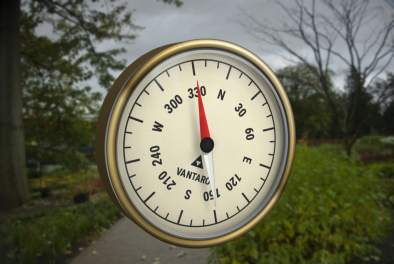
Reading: 330 °
